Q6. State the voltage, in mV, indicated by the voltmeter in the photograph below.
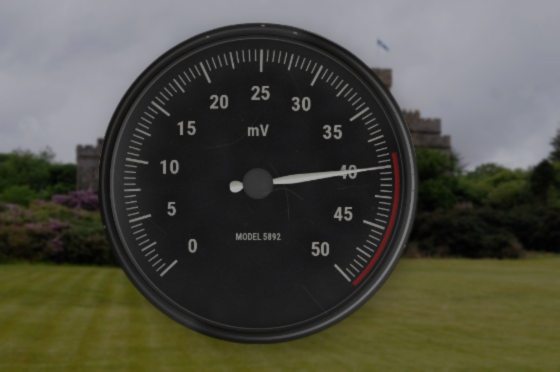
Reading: 40 mV
